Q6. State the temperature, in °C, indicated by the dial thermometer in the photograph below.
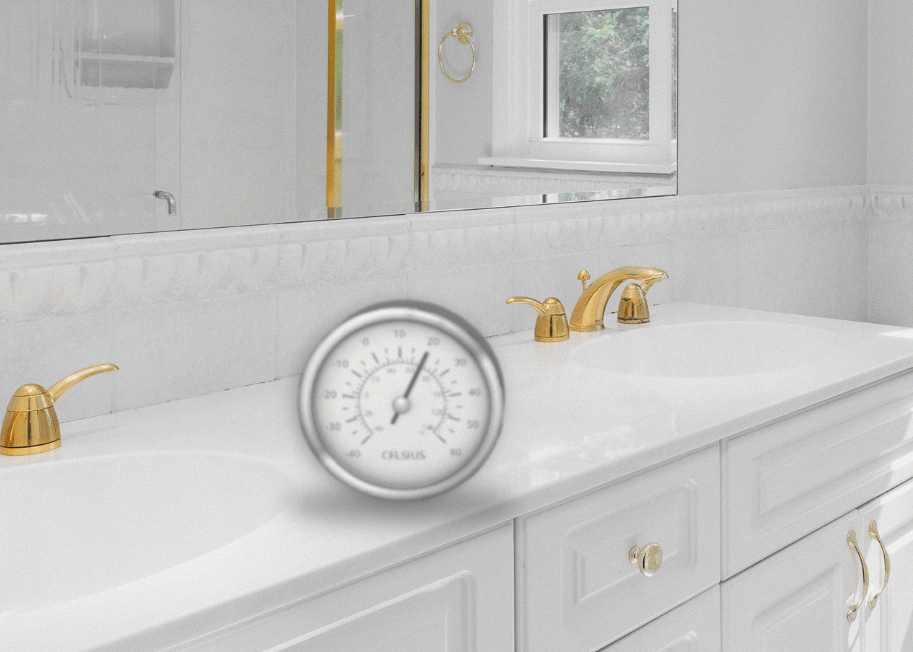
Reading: 20 °C
